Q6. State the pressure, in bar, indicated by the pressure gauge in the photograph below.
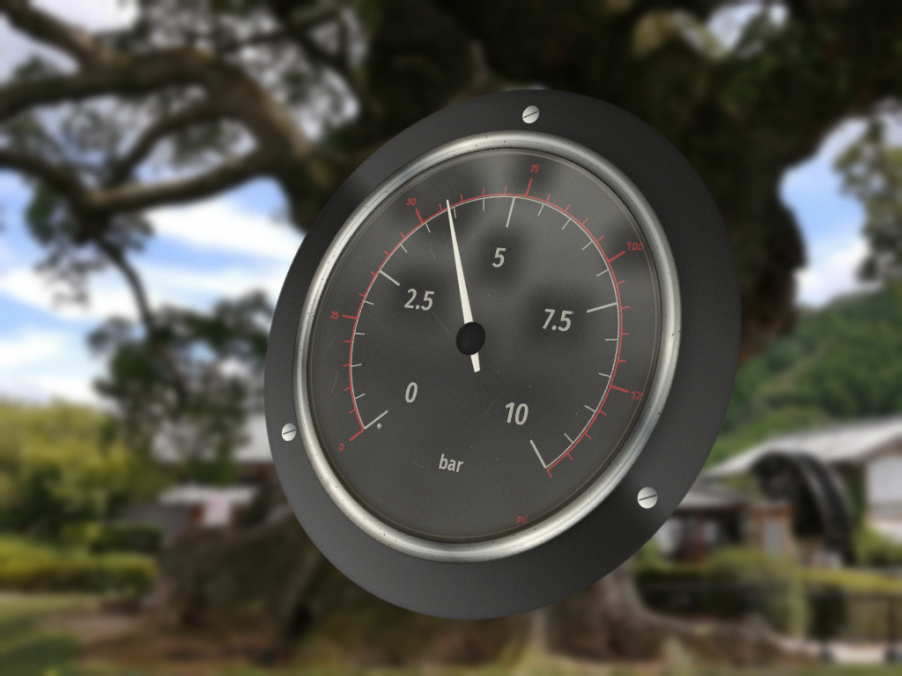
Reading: 4 bar
